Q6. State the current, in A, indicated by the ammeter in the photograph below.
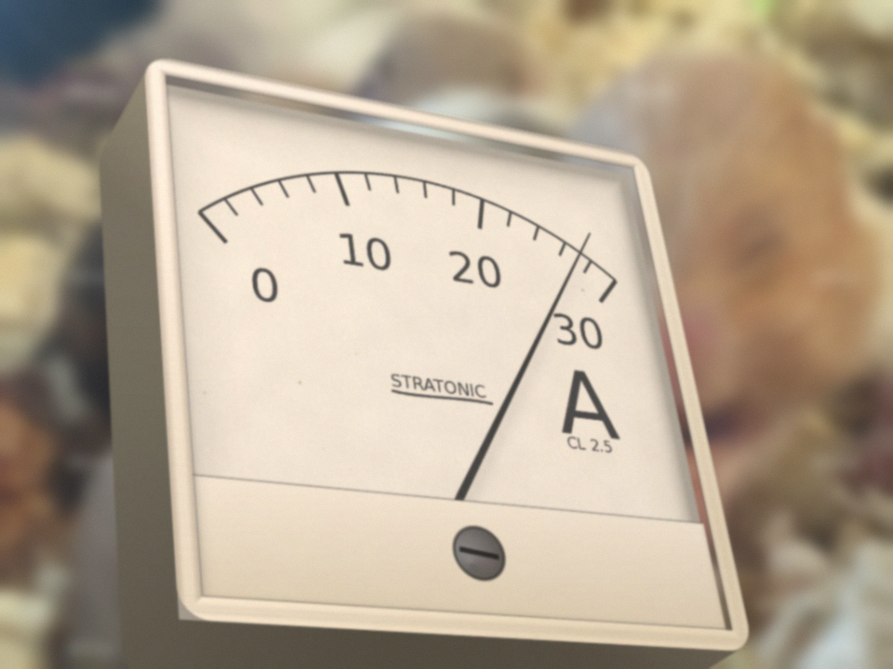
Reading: 27 A
